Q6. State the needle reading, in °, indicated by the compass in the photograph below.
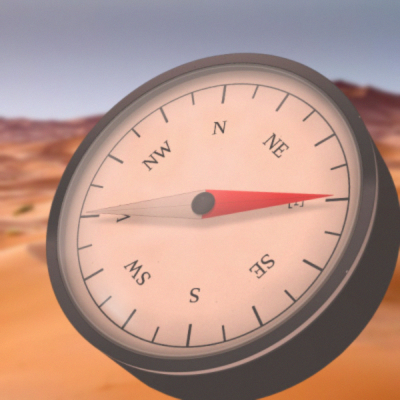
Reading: 90 °
